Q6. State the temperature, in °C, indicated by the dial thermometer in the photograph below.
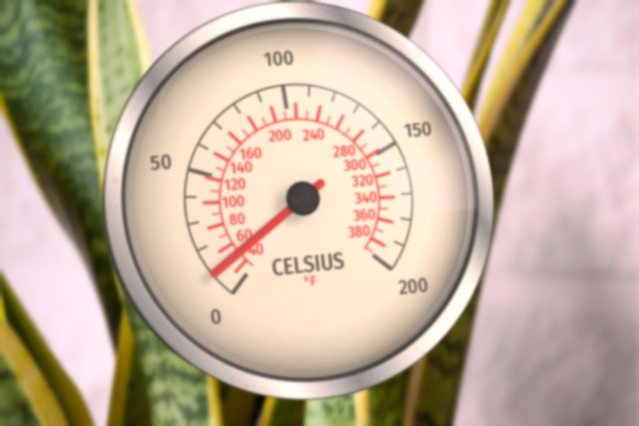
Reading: 10 °C
